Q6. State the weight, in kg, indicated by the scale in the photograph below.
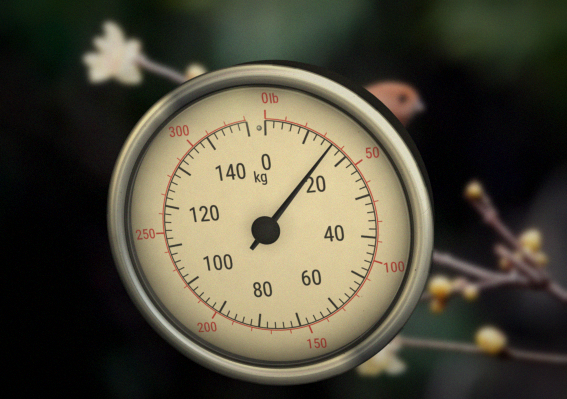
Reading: 16 kg
